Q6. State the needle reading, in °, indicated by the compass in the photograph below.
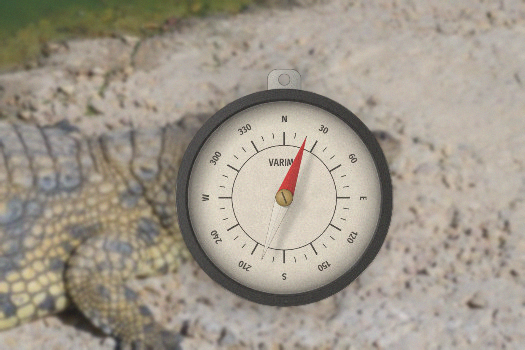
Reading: 20 °
